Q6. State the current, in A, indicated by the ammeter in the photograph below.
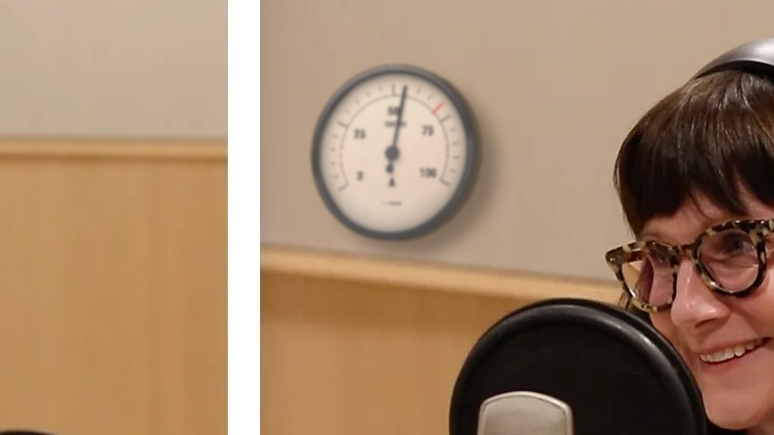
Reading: 55 A
